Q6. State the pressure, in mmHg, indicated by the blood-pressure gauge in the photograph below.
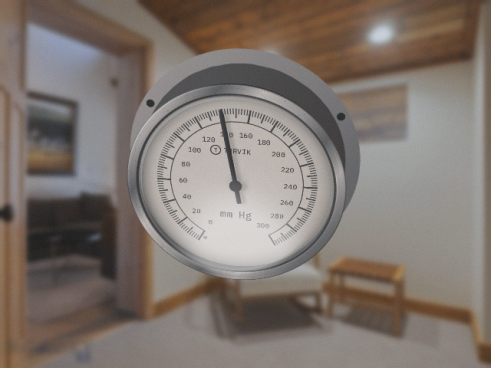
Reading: 140 mmHg
